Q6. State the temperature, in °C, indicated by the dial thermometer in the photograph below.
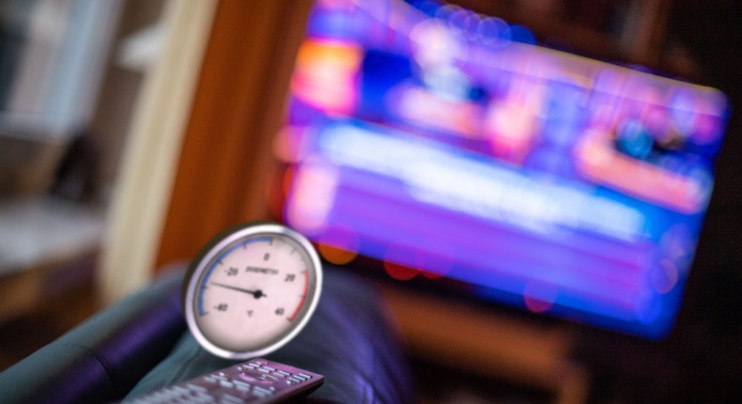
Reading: -27.5 °C
